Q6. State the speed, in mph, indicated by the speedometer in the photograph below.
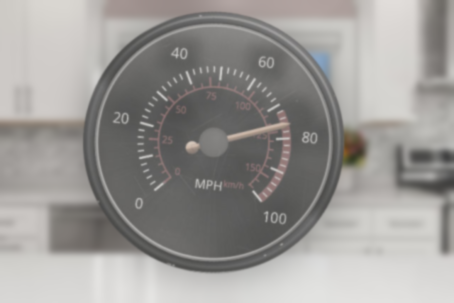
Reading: 76 mph
